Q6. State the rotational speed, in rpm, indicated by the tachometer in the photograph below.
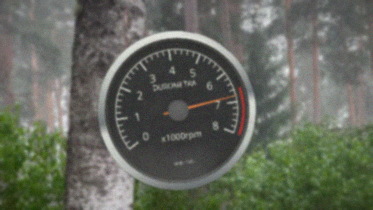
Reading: 6800 rpm
